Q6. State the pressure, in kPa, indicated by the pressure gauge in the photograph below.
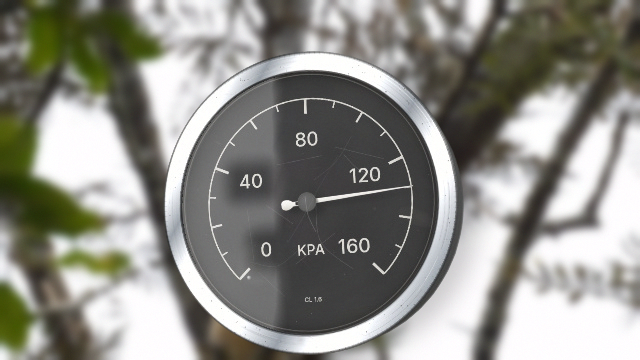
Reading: 130 kPa
